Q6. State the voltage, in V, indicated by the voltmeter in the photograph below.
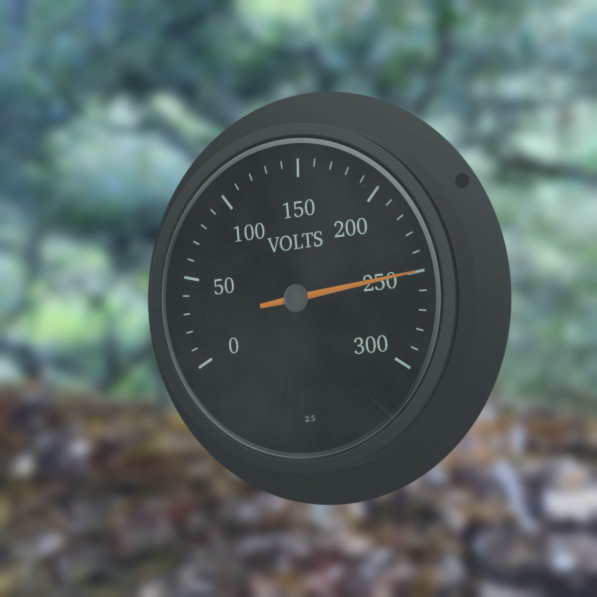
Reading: 250 V
